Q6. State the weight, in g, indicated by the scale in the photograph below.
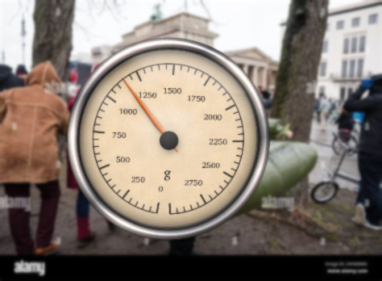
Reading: 1150 g
